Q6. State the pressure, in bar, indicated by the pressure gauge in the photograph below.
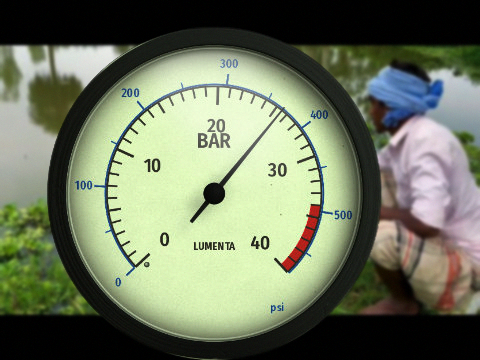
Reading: 25.5 bar
